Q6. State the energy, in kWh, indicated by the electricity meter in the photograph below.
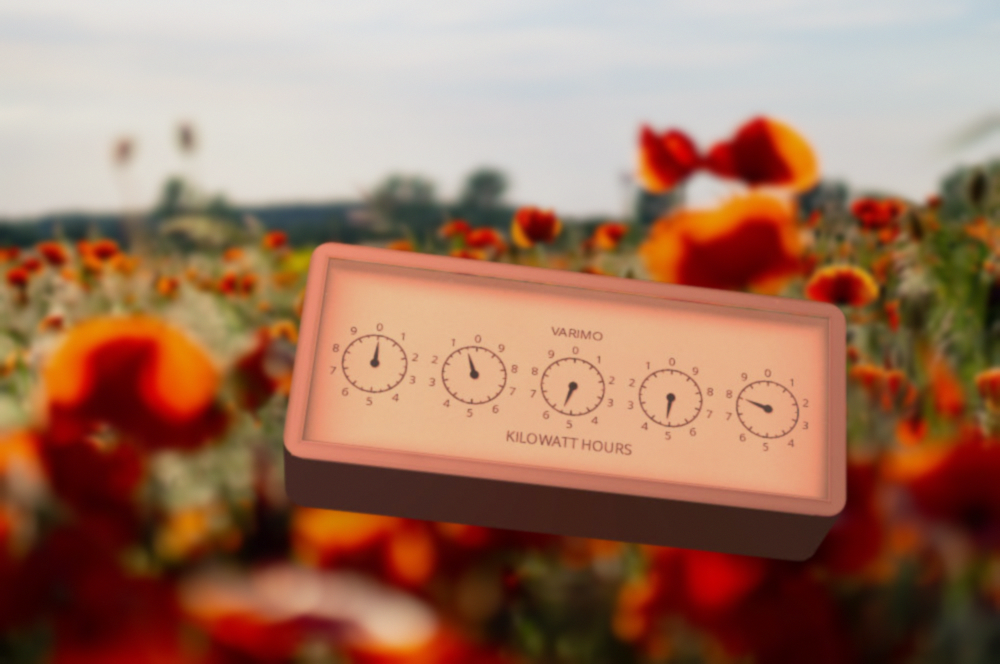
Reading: 548 kWh
